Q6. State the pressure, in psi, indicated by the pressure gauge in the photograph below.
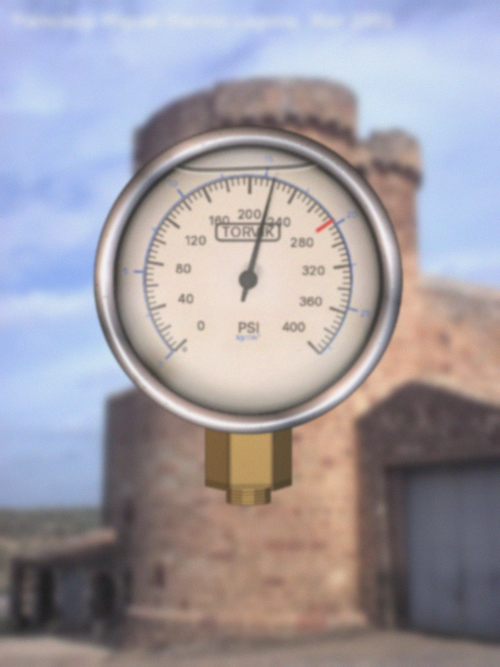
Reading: 220 psi
